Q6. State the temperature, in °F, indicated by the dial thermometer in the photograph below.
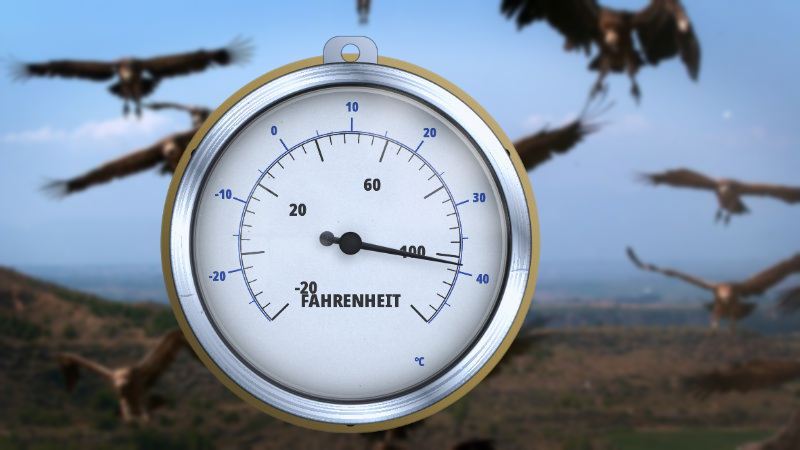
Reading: 102 °F
